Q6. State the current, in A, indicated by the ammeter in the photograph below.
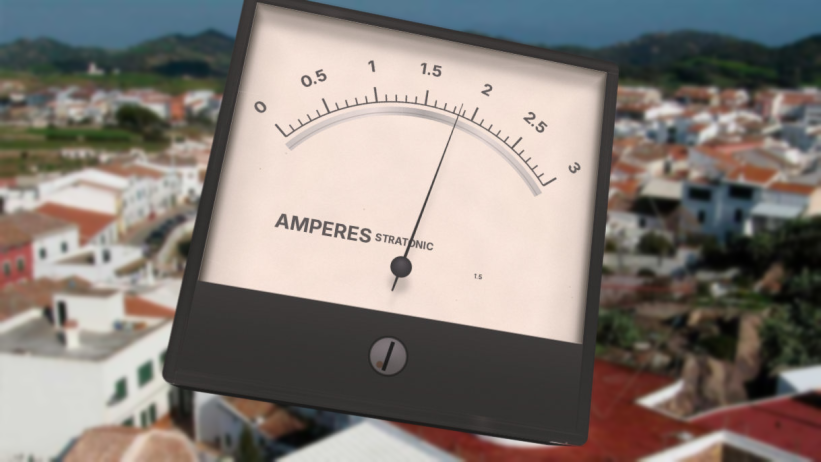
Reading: 1.85 A
